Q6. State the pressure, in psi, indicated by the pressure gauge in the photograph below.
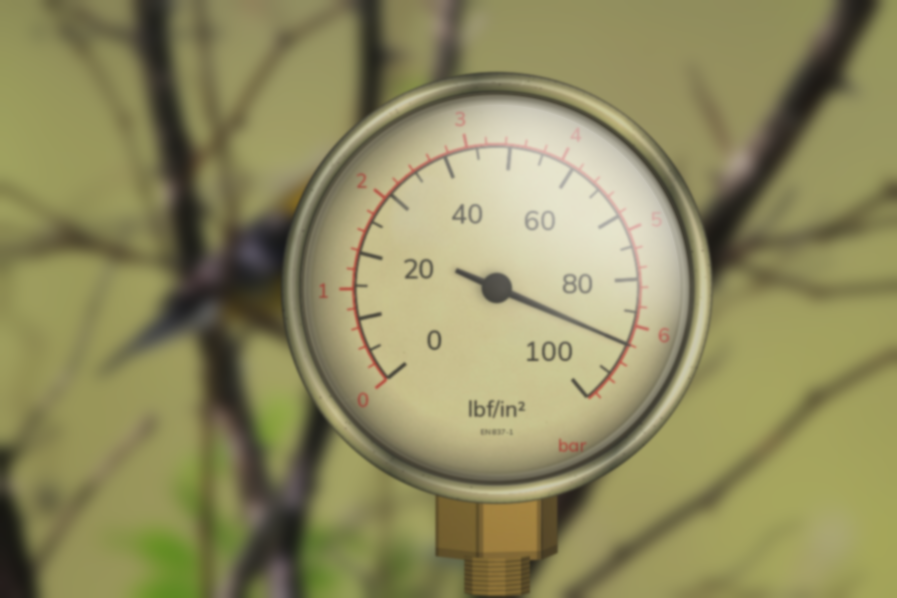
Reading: 90 psi
